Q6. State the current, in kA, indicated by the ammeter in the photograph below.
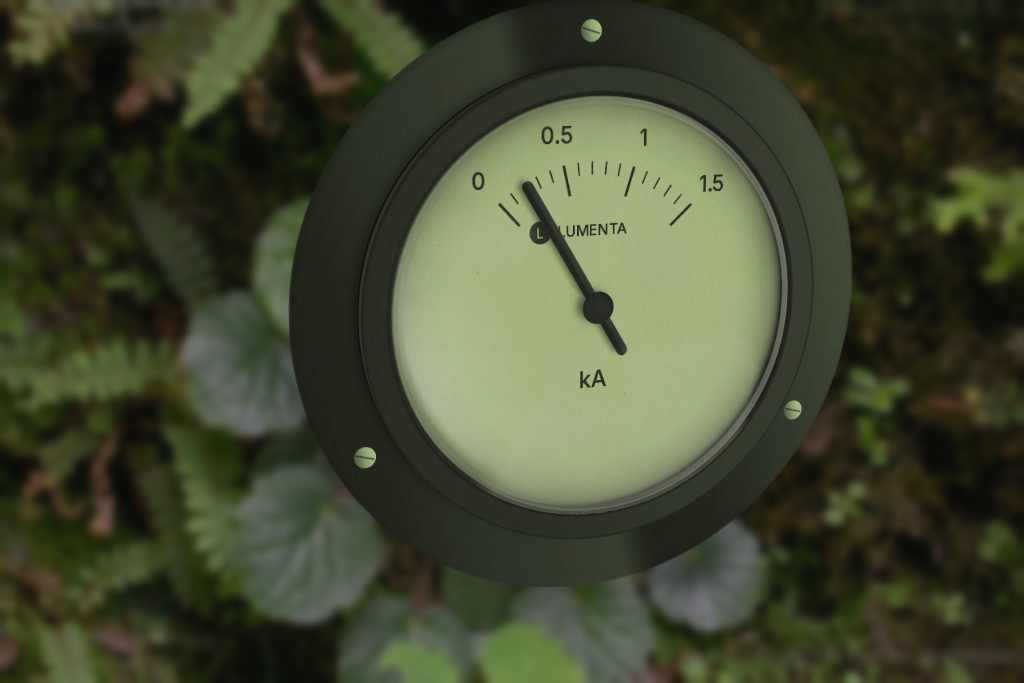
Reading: 0.2 kA
